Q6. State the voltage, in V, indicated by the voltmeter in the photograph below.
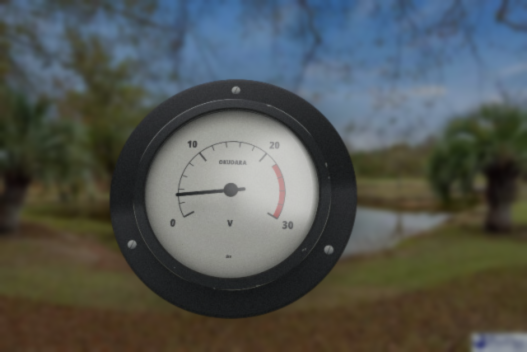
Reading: 3 V
